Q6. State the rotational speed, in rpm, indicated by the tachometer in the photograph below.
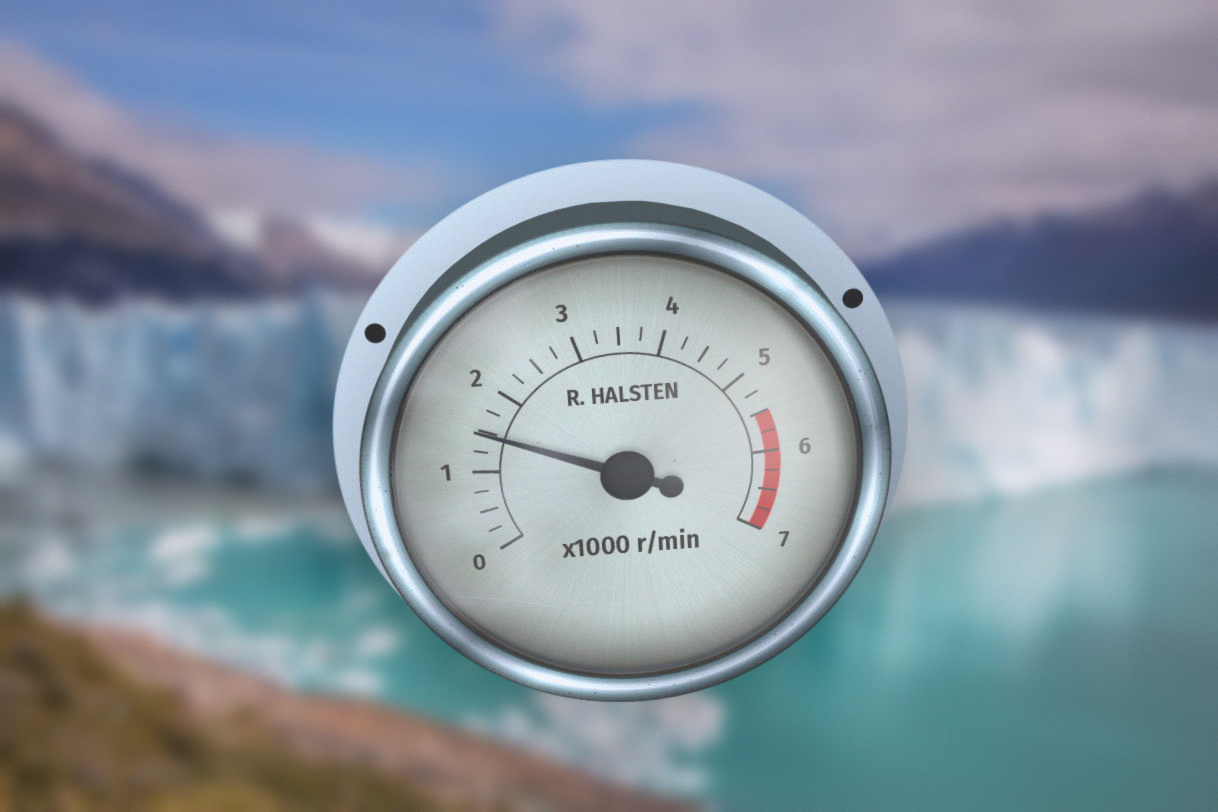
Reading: 1500 rpm
